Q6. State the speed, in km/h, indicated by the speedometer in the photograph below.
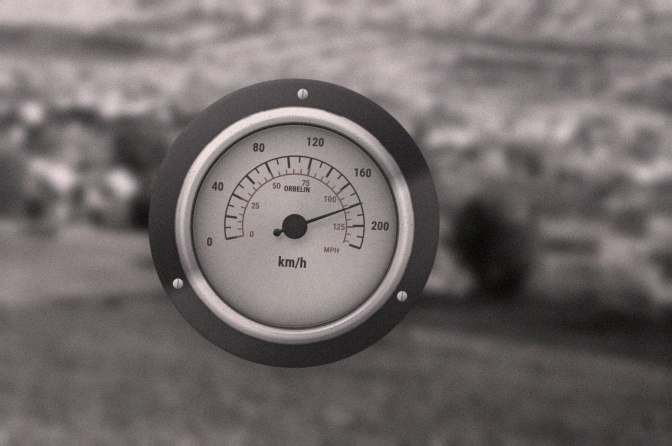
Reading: 180 km/h
